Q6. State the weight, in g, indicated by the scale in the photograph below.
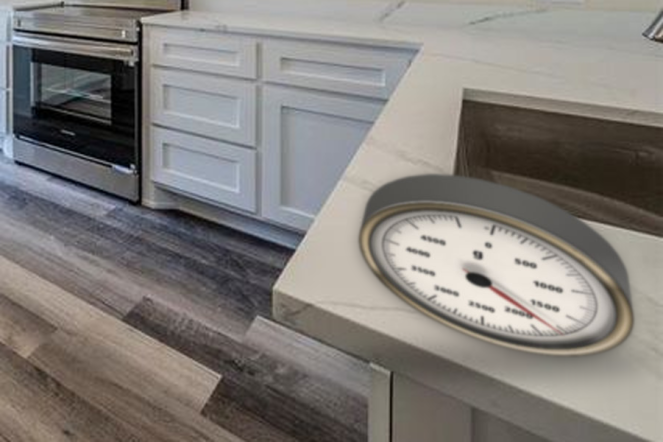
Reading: 1750 g
